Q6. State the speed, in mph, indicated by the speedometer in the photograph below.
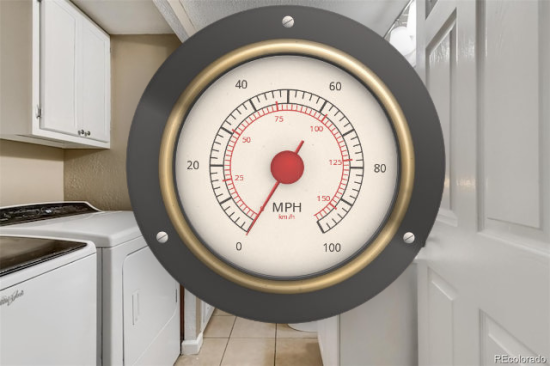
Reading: 0 mph
